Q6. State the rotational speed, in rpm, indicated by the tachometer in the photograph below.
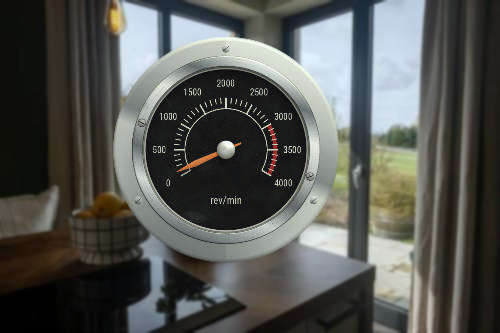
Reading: 100 rpm
